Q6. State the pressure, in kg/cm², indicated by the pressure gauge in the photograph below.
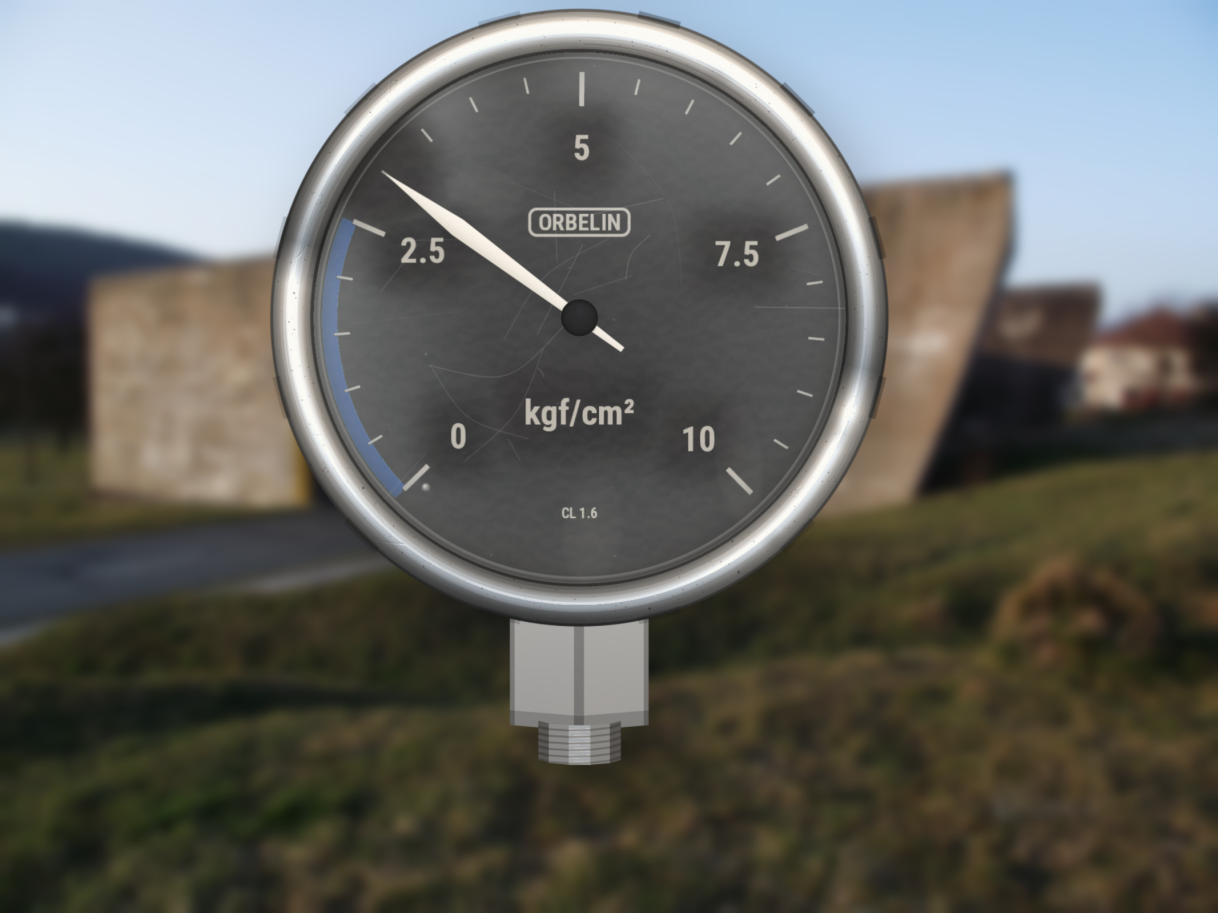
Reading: 3 kg/cm²
